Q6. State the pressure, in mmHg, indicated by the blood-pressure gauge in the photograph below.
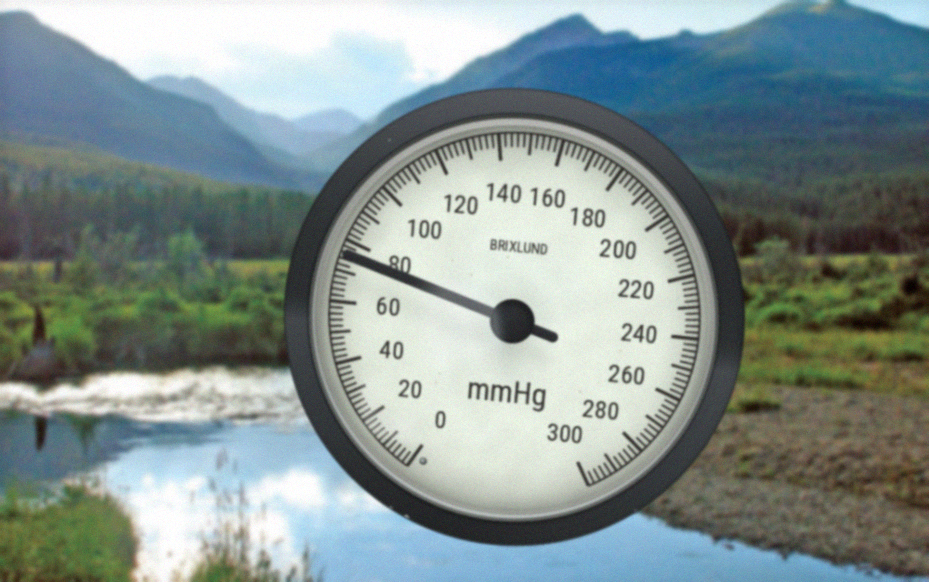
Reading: 76 mmHg
